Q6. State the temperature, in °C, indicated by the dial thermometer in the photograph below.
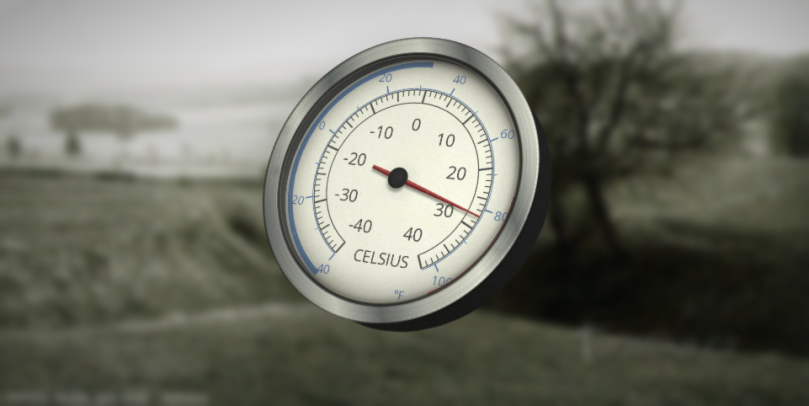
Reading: 28 °C
